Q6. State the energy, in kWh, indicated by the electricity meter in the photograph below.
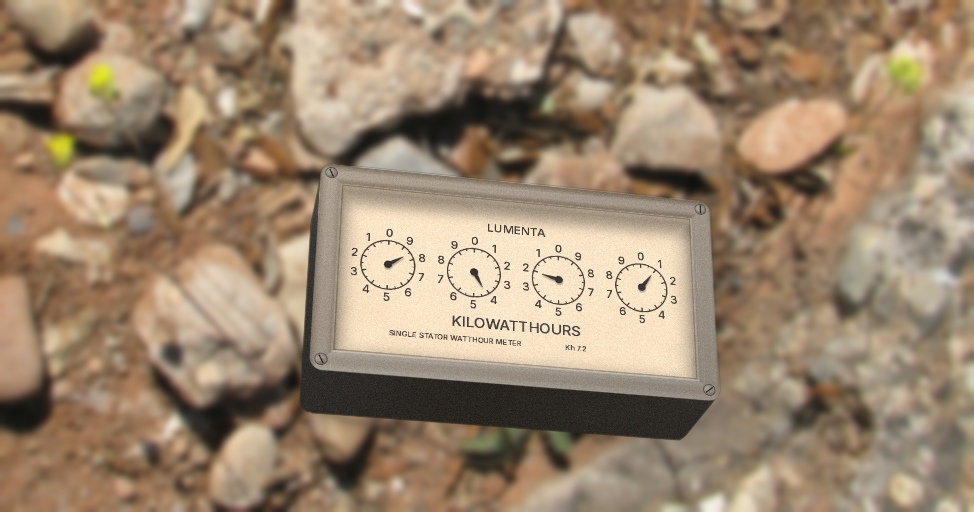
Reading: 8421 kWh
